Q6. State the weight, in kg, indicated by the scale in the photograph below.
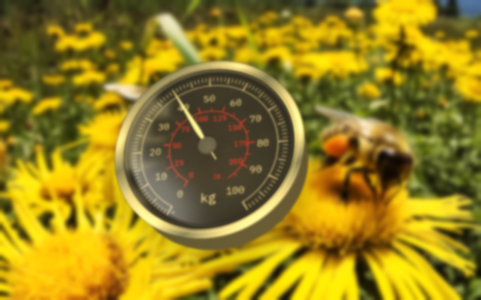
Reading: 40 kg
